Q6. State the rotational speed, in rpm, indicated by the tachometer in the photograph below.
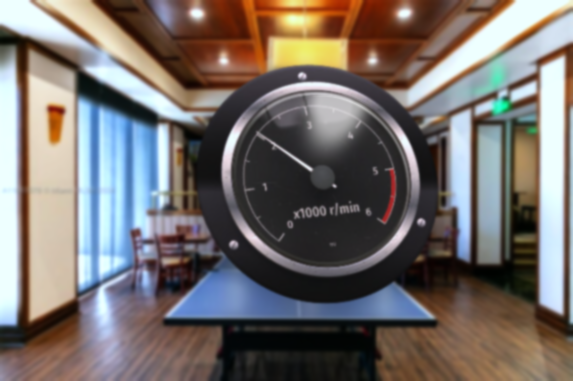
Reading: 2000 rpm
